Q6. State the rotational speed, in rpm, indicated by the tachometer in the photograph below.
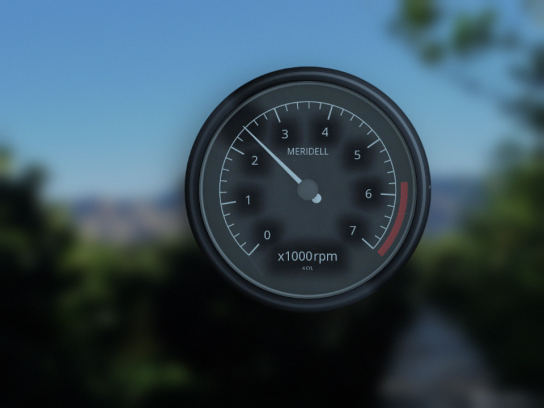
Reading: 2400 rpm
